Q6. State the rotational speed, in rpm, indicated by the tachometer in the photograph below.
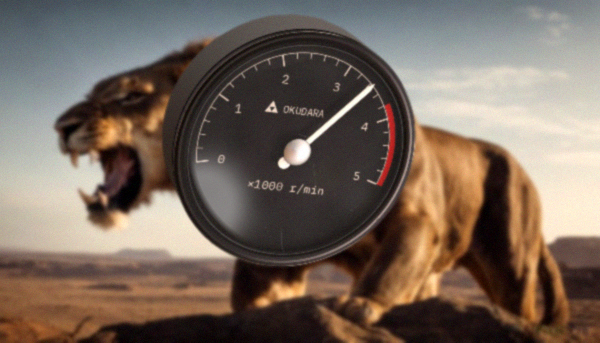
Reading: 3400 rpm
